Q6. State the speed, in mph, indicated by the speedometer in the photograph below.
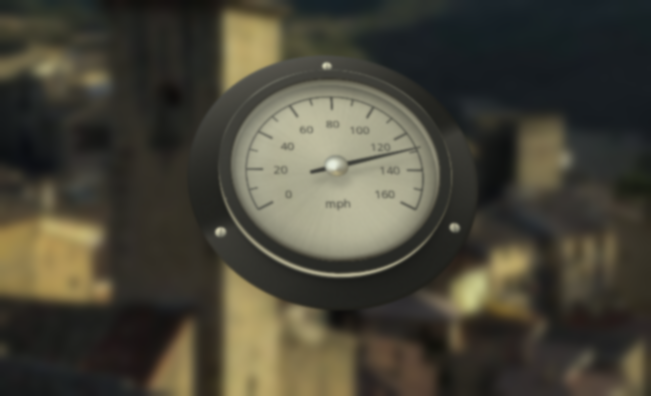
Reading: 130 mph
